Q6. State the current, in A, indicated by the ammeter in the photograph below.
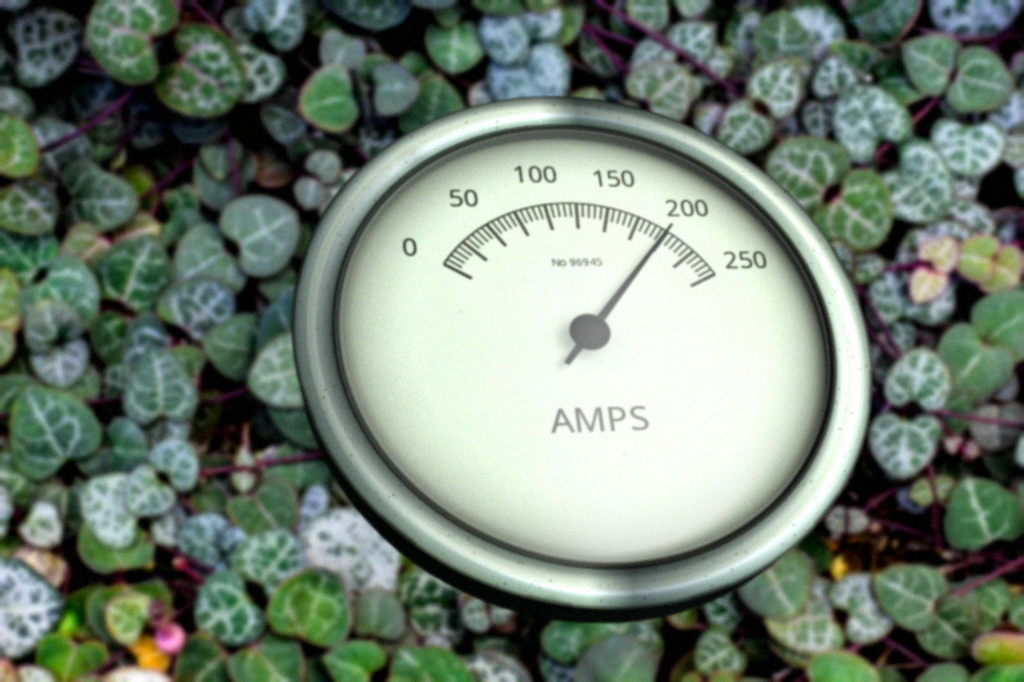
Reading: 200 A
